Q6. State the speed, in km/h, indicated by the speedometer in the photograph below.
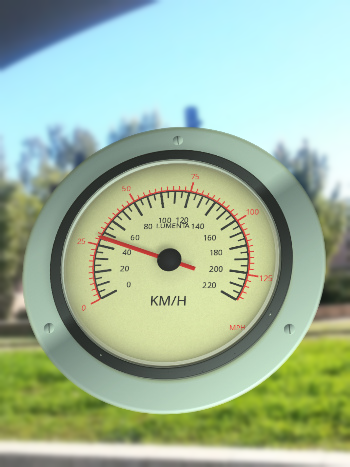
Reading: 45 km/h
